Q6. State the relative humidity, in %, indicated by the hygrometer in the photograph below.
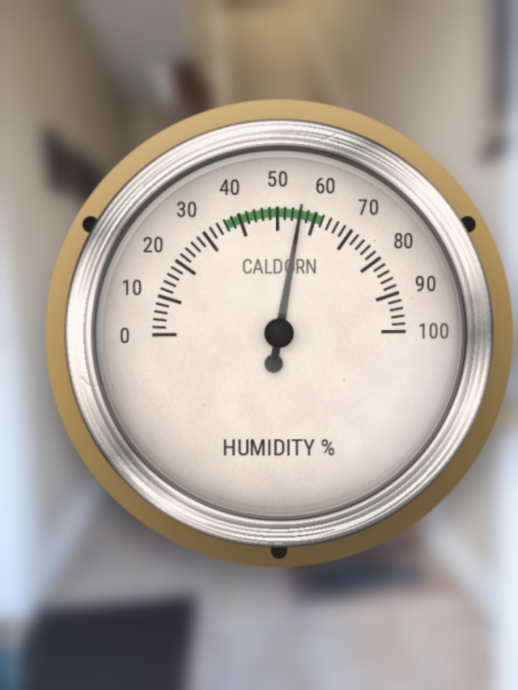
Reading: 56 %
